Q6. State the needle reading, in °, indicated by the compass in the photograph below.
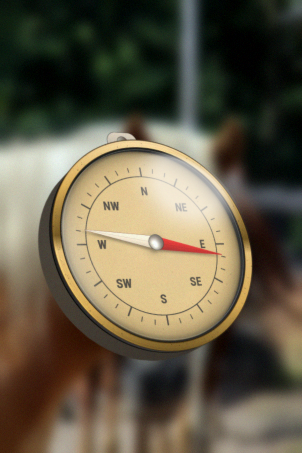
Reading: 100 °
